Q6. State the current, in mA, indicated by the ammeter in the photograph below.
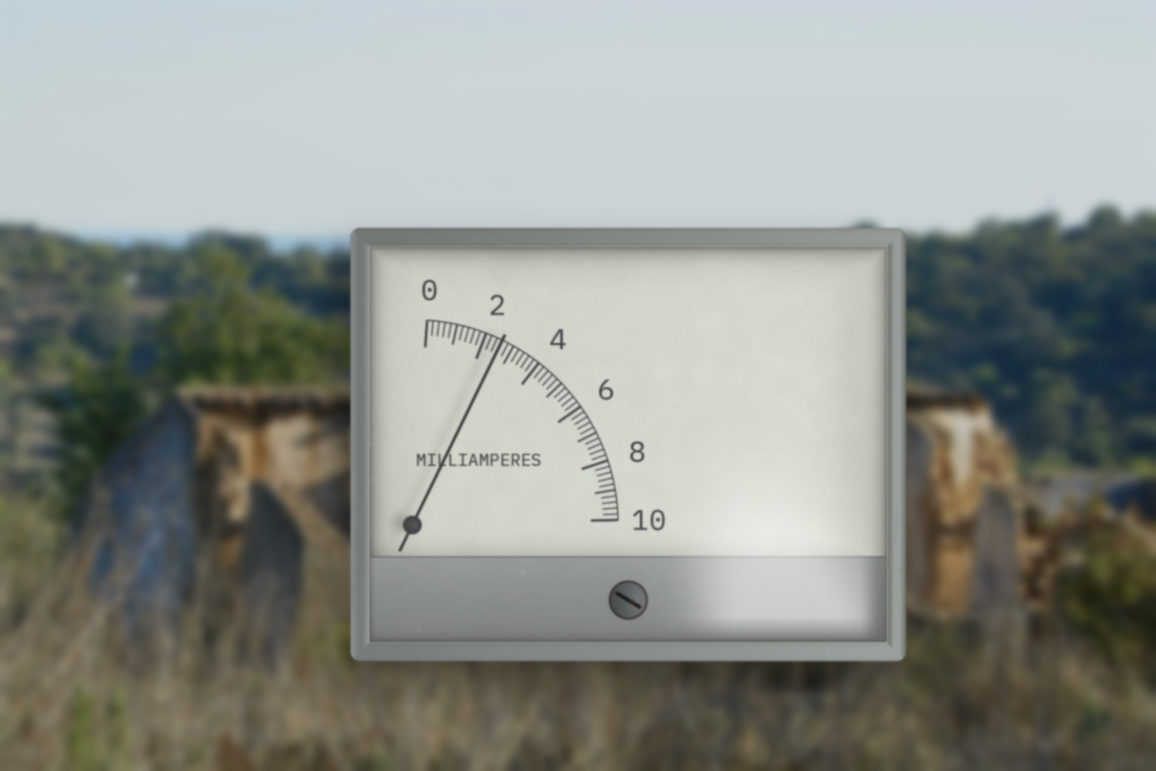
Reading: 2.6 mA
